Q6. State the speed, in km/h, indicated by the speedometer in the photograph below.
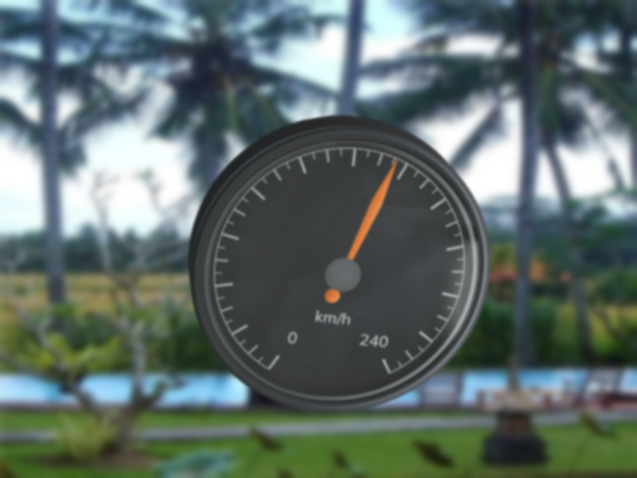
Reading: 135 km/h
